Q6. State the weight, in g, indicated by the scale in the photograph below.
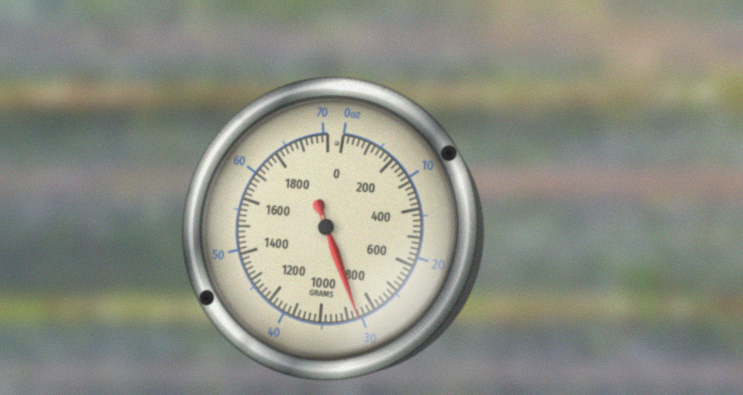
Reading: 860 g
